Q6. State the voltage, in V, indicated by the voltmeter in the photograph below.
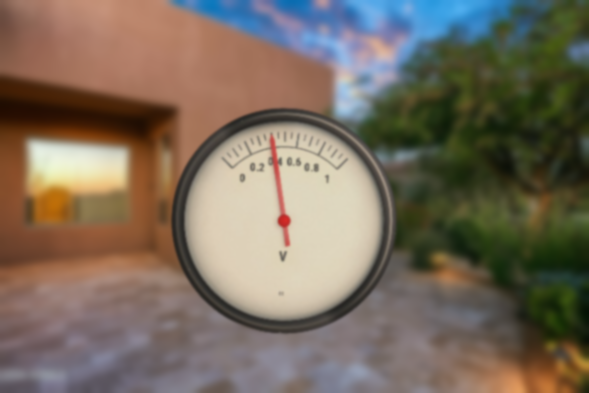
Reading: 0.4 V
